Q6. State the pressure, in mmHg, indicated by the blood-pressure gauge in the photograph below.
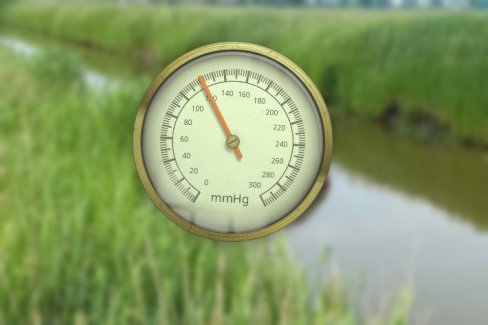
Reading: 120 mmHg
